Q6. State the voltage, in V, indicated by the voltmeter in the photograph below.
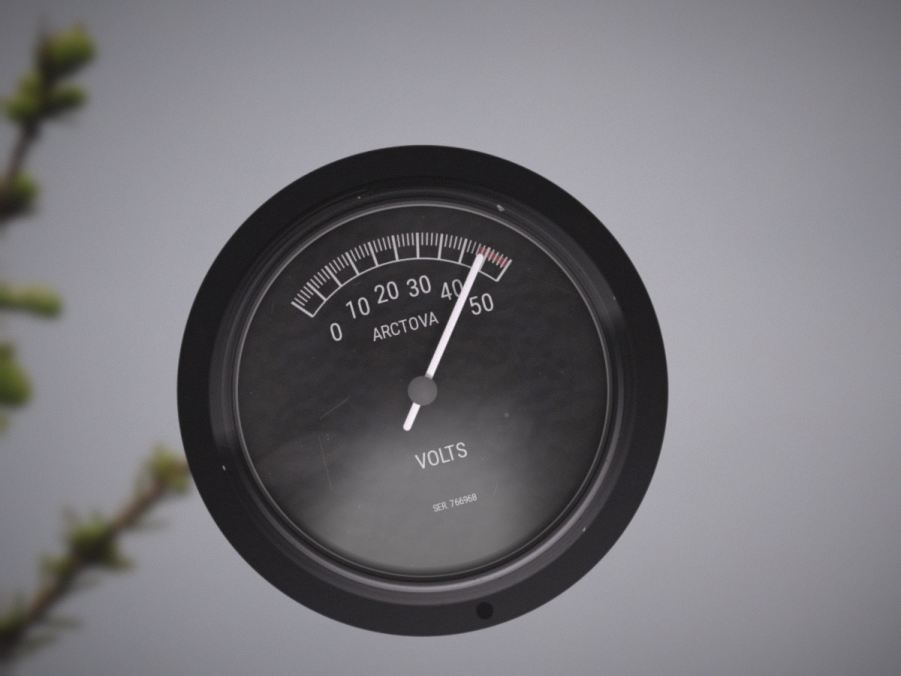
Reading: 44 V
